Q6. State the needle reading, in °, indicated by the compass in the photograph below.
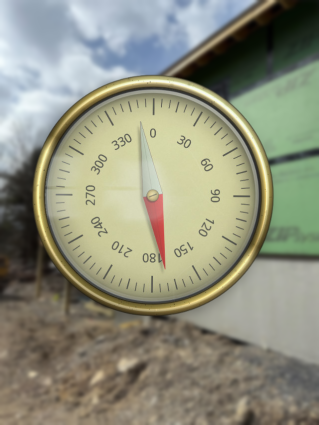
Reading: 170 °
